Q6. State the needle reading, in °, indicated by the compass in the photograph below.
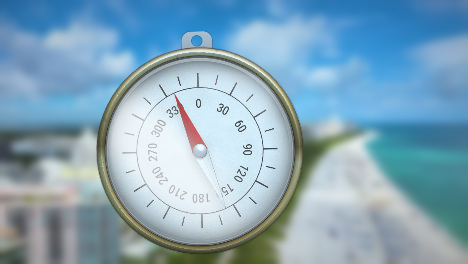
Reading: 337.5 °
